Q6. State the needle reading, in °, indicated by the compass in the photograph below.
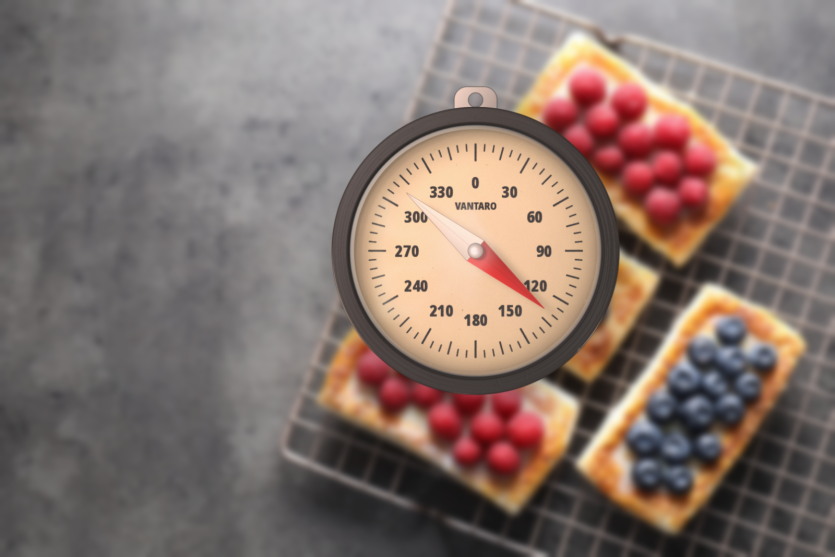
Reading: 130 °
